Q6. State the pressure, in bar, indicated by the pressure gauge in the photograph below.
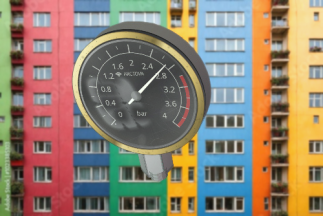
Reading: 2.7 bar
